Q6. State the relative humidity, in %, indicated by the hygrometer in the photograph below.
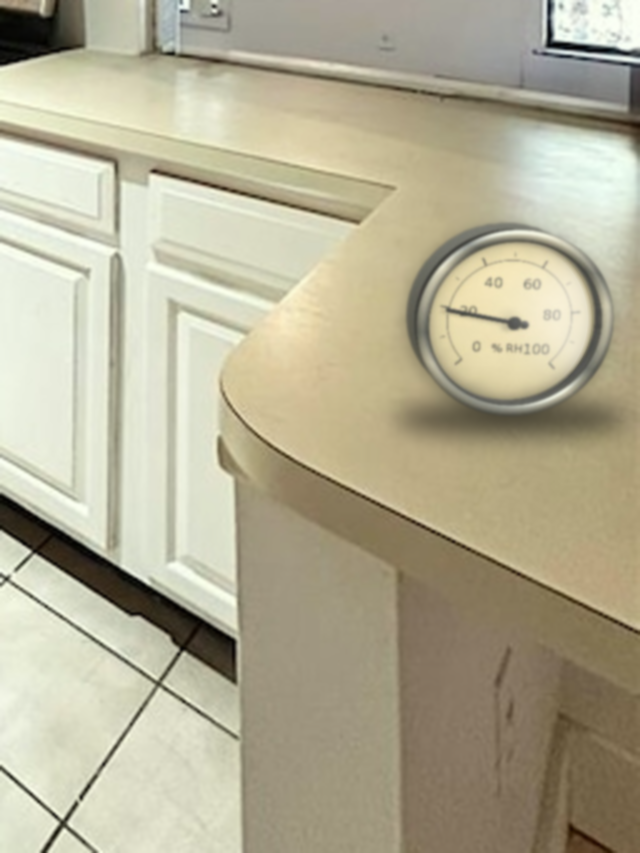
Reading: 20 %
